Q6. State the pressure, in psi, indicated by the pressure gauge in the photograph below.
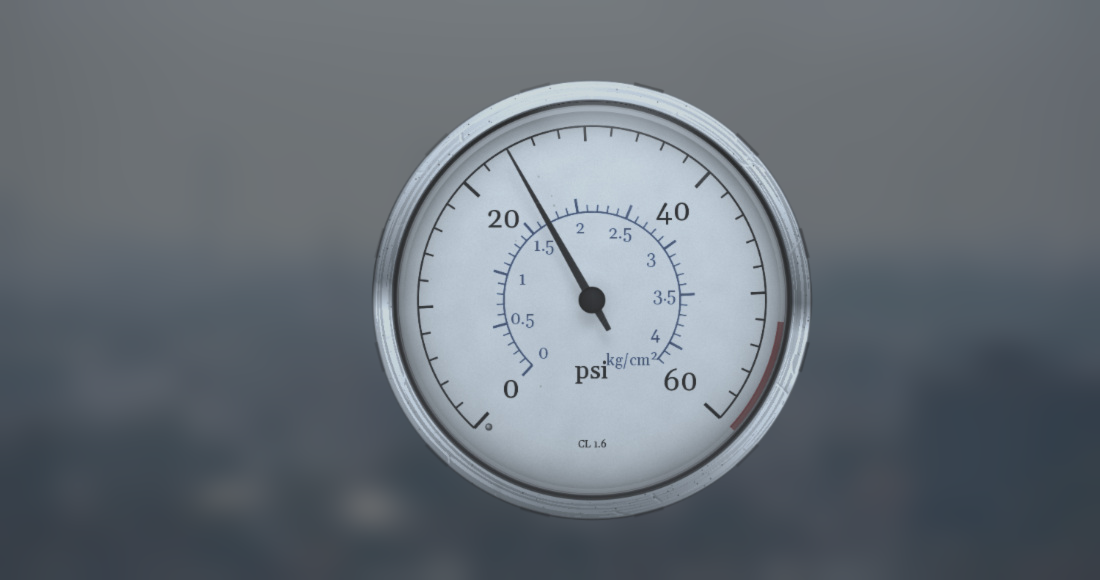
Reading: 24 psi
